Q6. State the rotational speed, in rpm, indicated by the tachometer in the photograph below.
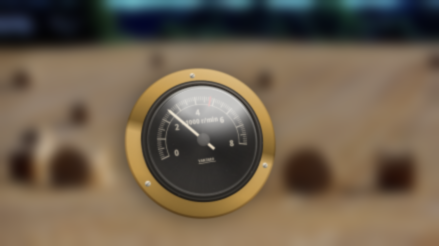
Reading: 2500 rpm
